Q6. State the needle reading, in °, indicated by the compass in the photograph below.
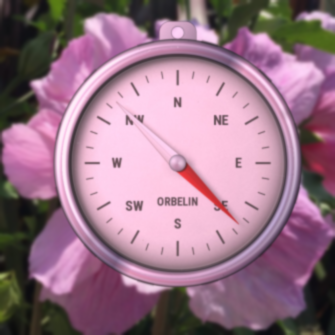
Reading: 135 °
